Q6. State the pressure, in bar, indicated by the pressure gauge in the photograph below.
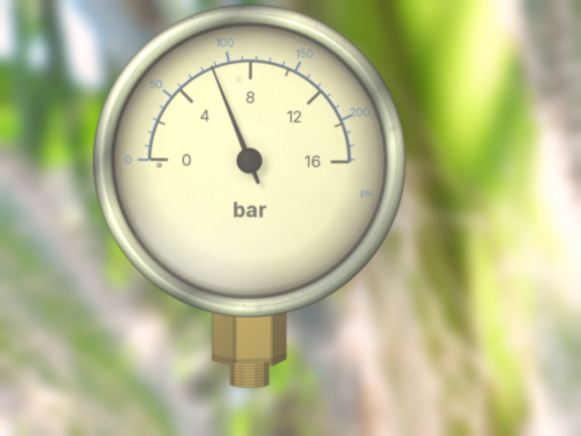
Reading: 6 bar
